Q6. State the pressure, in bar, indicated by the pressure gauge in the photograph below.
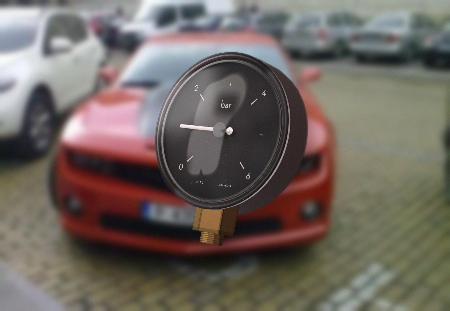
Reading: 1 bar
